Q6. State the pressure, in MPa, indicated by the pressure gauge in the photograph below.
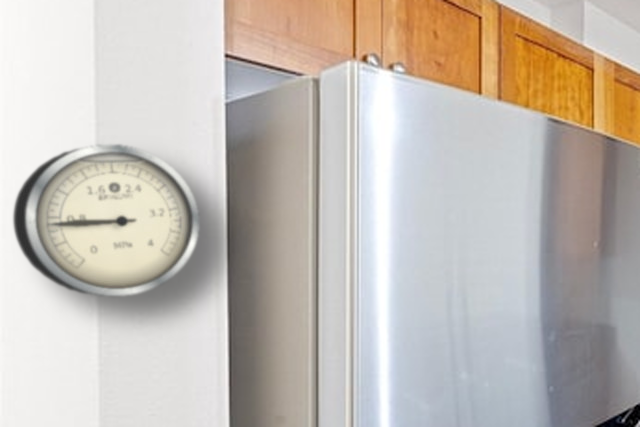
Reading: 0.7 MPa
